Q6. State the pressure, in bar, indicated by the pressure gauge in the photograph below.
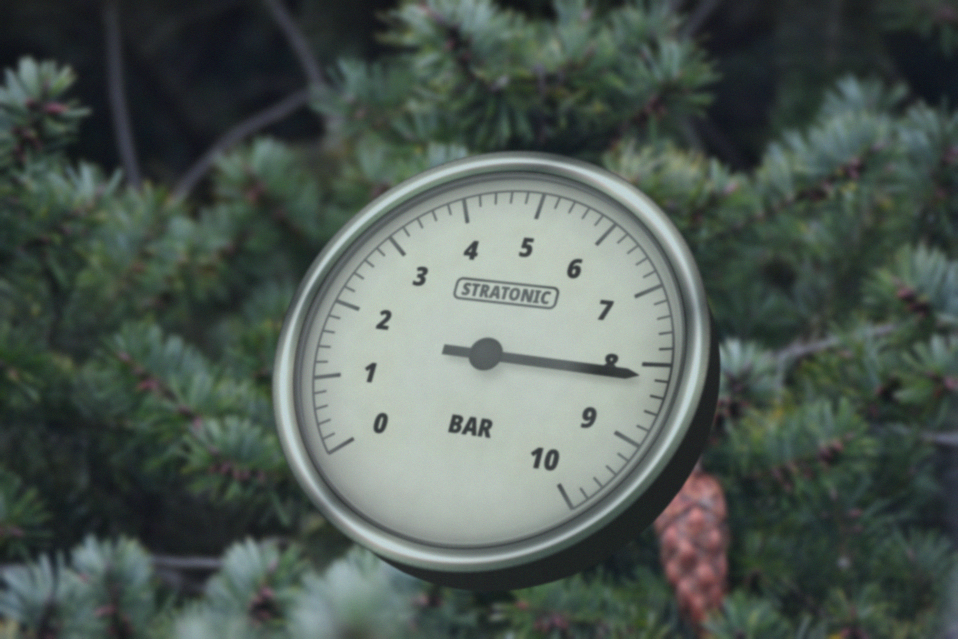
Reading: 8.2 bar
